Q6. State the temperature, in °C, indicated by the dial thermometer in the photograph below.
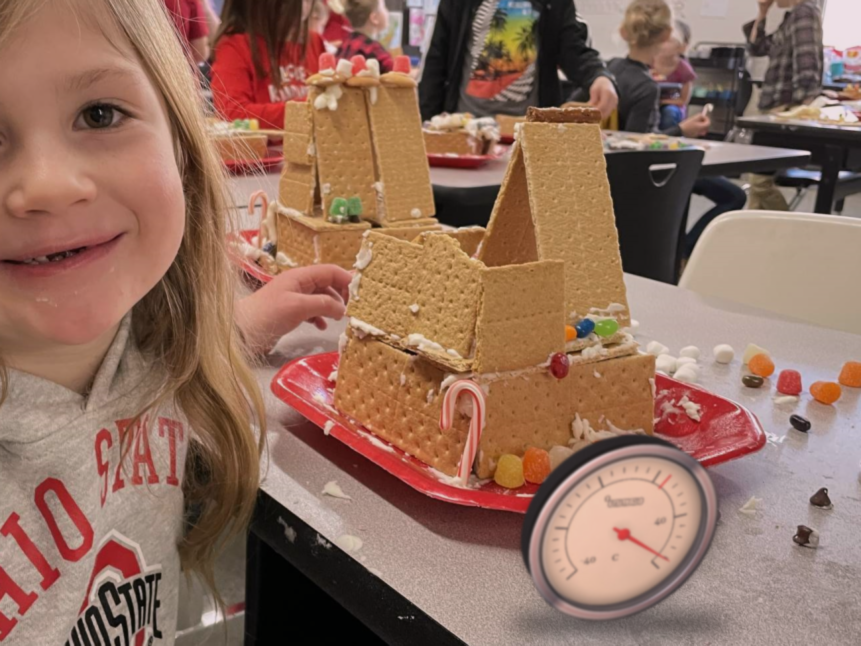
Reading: 56 °C
